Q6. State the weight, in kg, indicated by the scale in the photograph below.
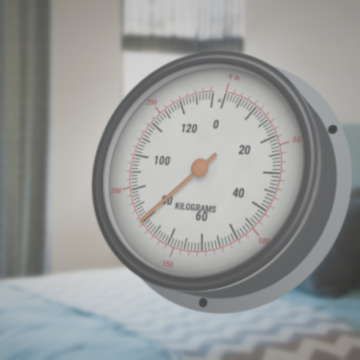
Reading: 80 kg
